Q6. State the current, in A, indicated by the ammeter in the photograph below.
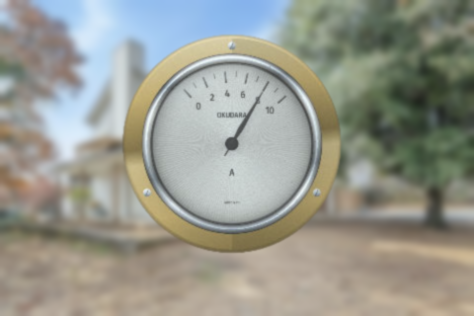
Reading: 8 A
